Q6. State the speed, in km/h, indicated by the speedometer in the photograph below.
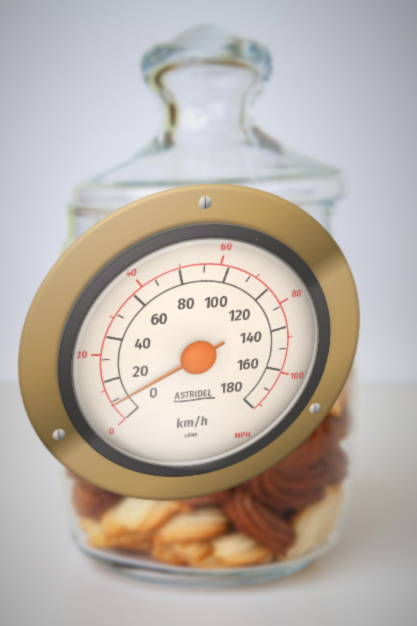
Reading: 10 km/h
